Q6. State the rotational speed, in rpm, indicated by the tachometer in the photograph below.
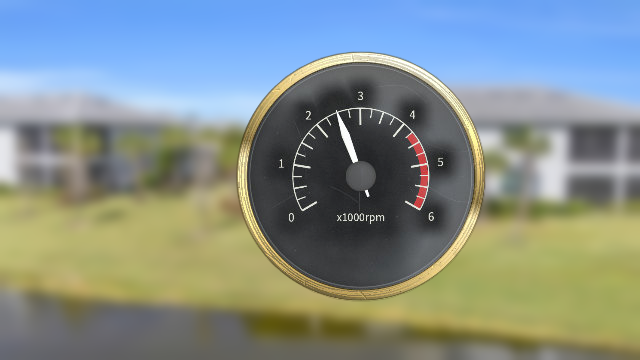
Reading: 2500 rpm
